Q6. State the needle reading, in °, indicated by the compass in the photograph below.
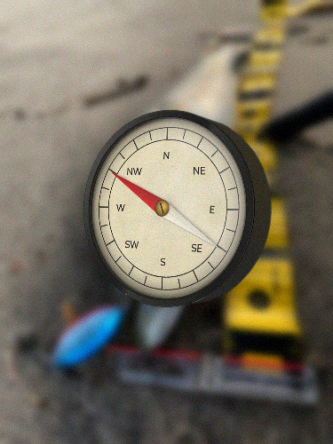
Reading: 300 °
